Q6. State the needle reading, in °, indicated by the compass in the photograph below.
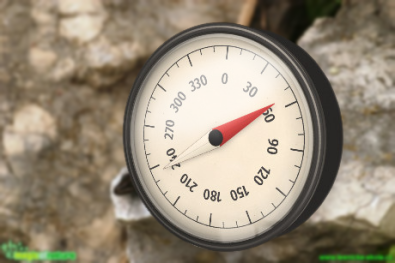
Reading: 55 °
